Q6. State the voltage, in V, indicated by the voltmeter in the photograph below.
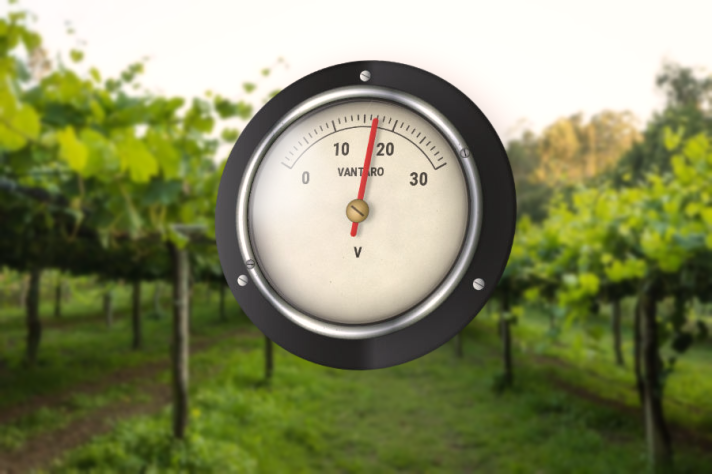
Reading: 17 V
